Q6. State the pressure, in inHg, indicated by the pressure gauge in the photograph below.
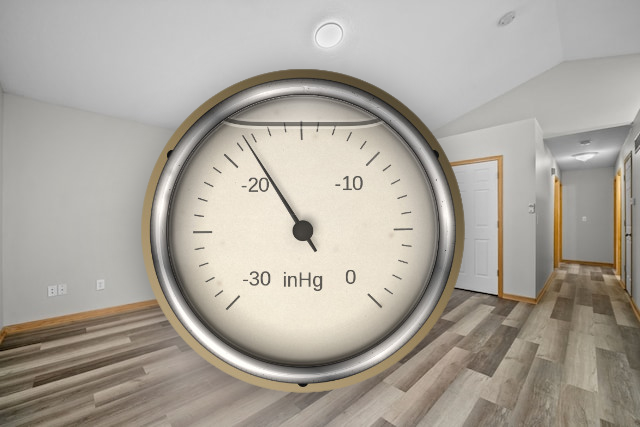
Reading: -18.5 inHg
